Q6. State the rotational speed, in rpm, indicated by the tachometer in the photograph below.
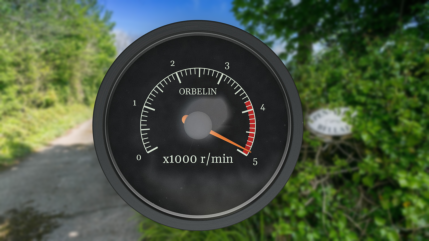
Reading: 4900 rpm
